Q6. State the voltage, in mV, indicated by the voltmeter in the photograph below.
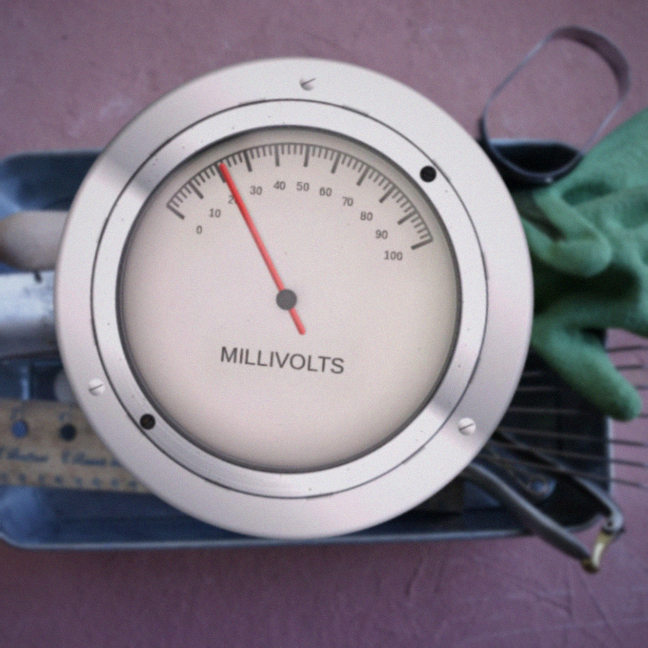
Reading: 22 mV
